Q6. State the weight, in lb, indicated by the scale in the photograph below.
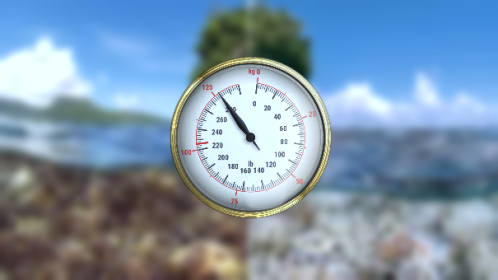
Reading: 280 lb
